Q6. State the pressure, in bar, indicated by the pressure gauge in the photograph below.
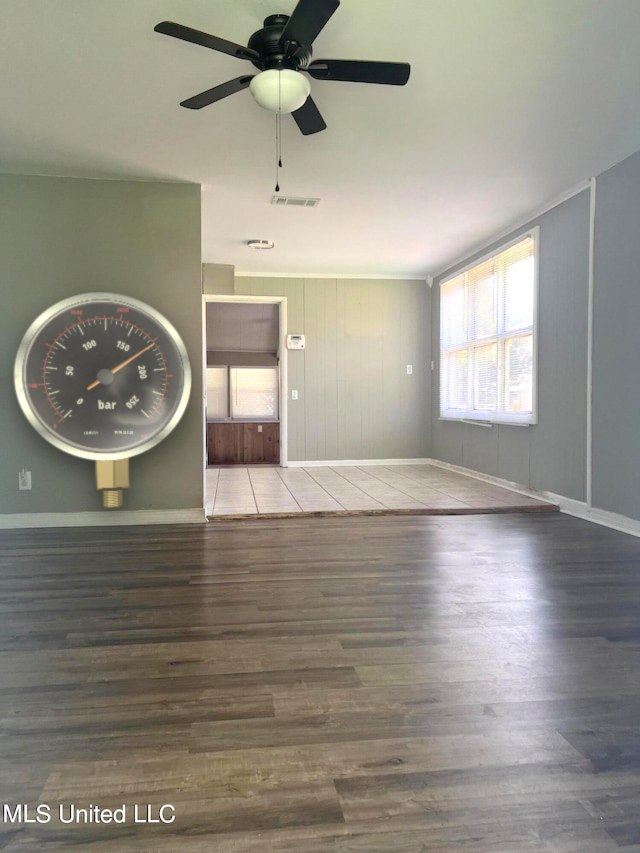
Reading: 175 bar
